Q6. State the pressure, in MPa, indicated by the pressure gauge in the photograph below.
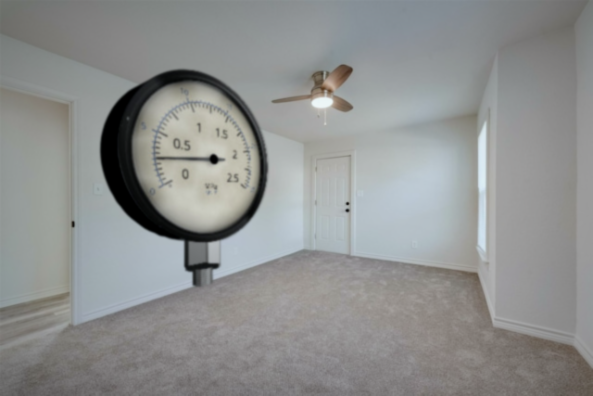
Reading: 0.25 MPa
